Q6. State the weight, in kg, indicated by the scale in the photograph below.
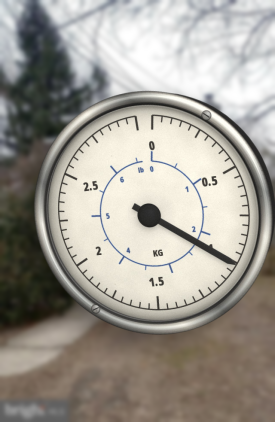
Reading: 1 kg
